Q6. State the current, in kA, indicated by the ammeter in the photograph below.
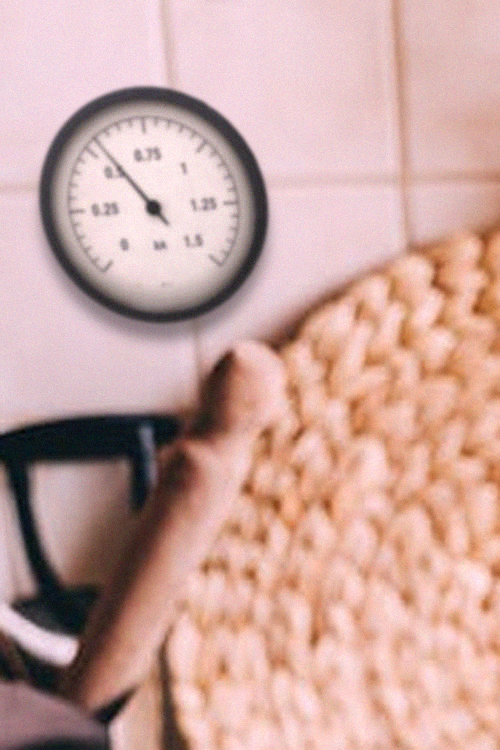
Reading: 0.55 kA
